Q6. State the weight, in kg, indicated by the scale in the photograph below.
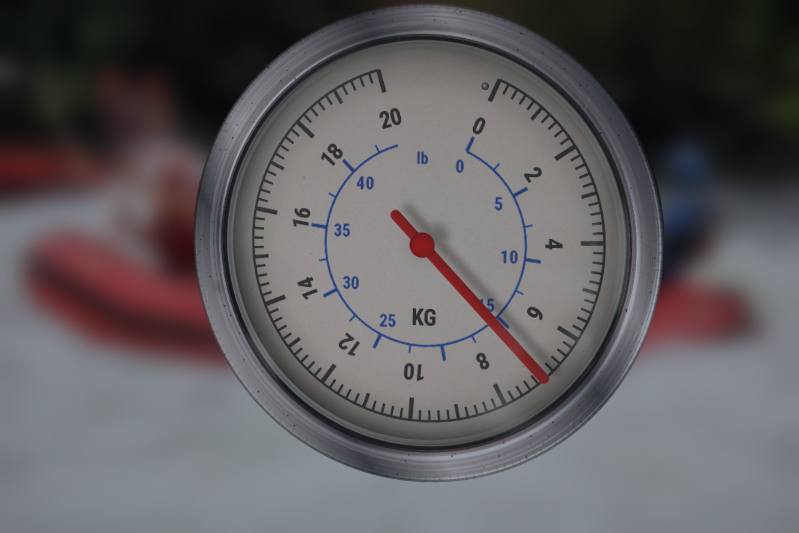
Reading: 7 kg
